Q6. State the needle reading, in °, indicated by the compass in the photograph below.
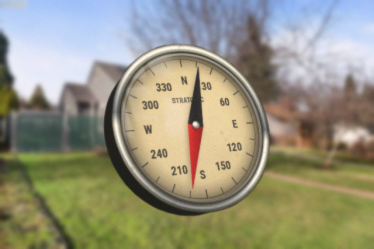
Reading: 195 °
